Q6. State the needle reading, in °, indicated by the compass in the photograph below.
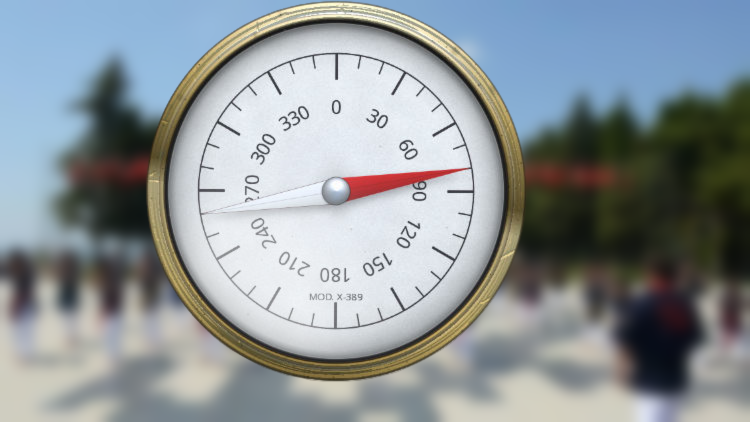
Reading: 80 °
